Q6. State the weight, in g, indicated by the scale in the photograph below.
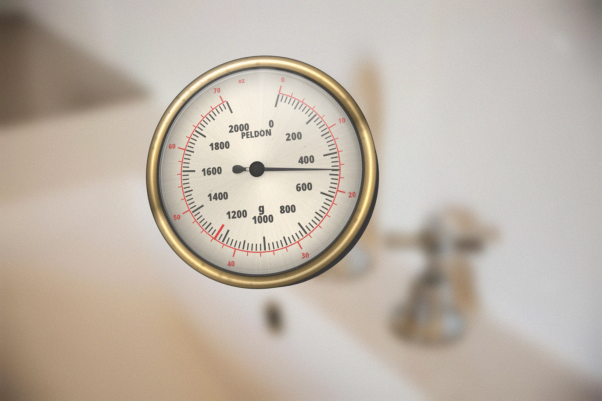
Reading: 480 g
